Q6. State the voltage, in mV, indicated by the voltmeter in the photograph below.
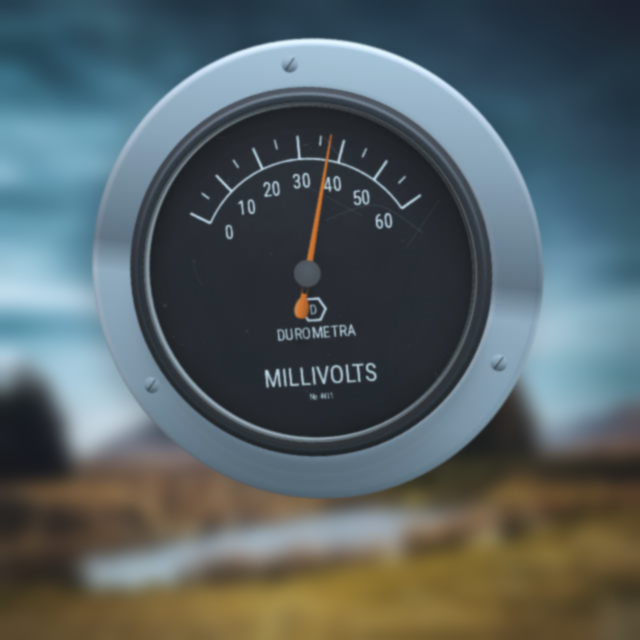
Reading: 37.5 mV
